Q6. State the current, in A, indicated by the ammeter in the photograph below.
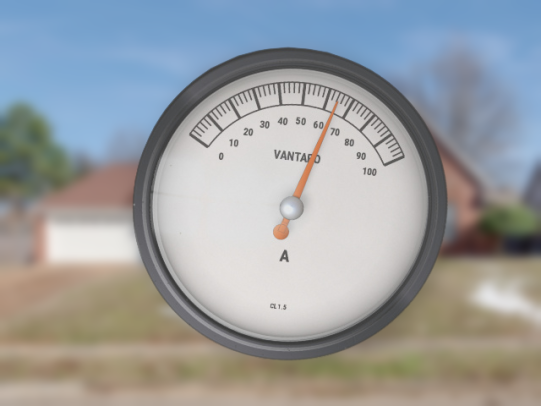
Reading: 64 A
